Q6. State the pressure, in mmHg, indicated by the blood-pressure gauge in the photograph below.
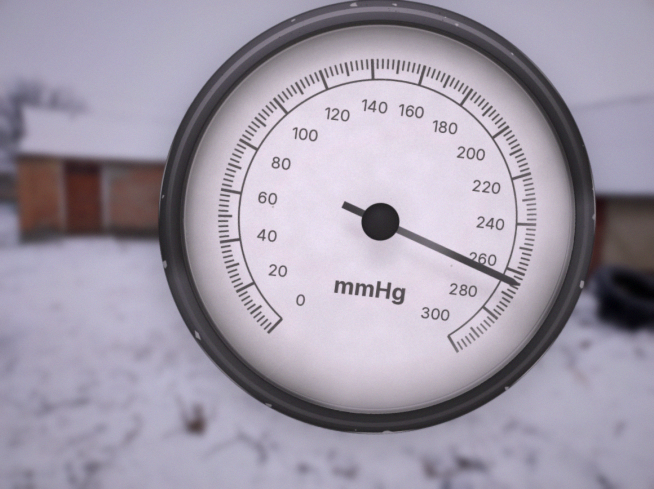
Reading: 264 mmHg
